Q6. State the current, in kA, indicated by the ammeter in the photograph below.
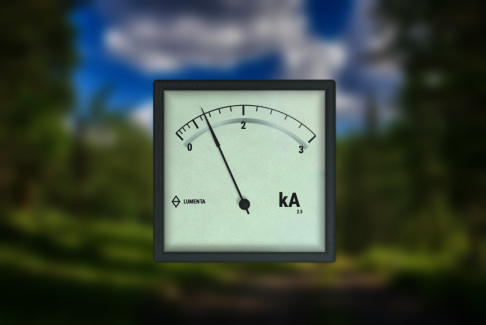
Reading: 1.3 kA
